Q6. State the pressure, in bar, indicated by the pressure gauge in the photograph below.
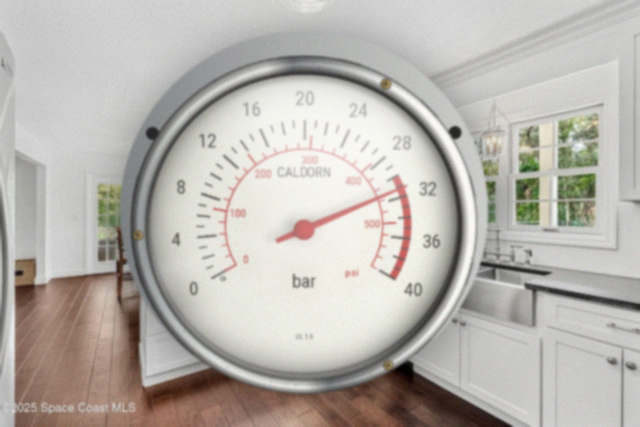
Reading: 31 bar
